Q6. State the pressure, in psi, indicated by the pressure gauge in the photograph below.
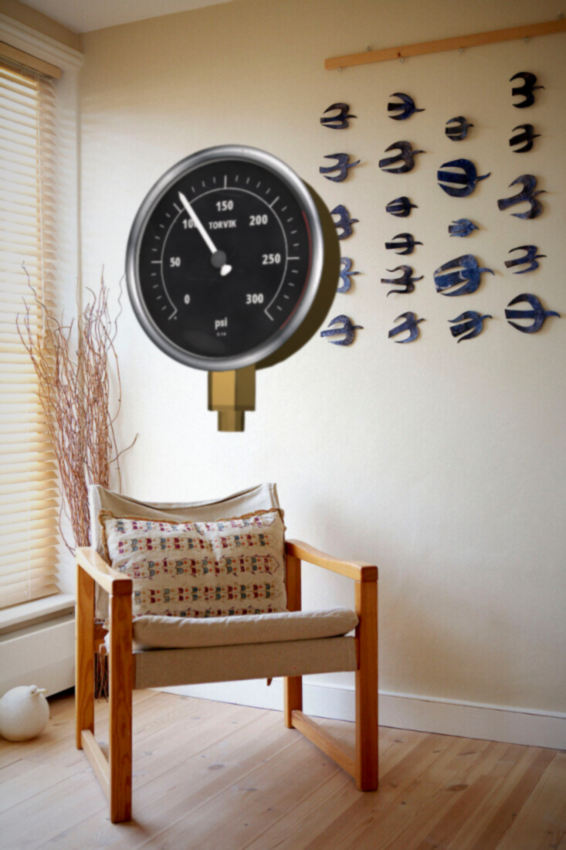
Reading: 110 psi
